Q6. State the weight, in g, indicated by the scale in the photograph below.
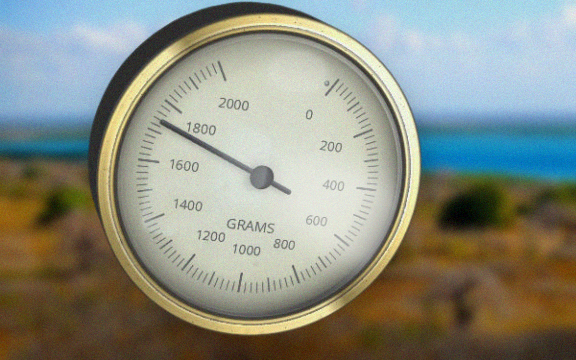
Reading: 1740 g
